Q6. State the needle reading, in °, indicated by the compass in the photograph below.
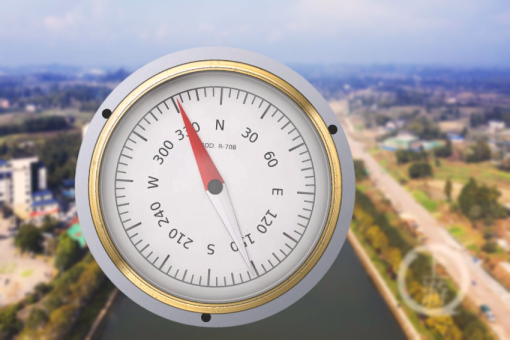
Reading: 332.5 °
